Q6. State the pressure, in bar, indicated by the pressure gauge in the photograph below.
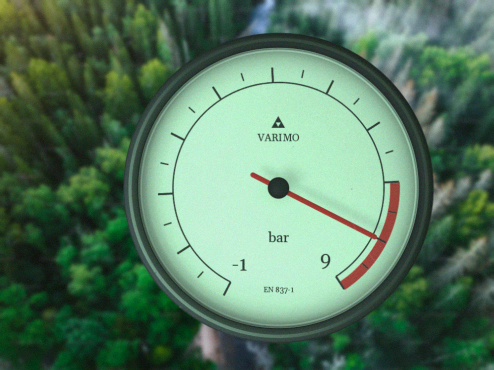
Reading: 8 bar
